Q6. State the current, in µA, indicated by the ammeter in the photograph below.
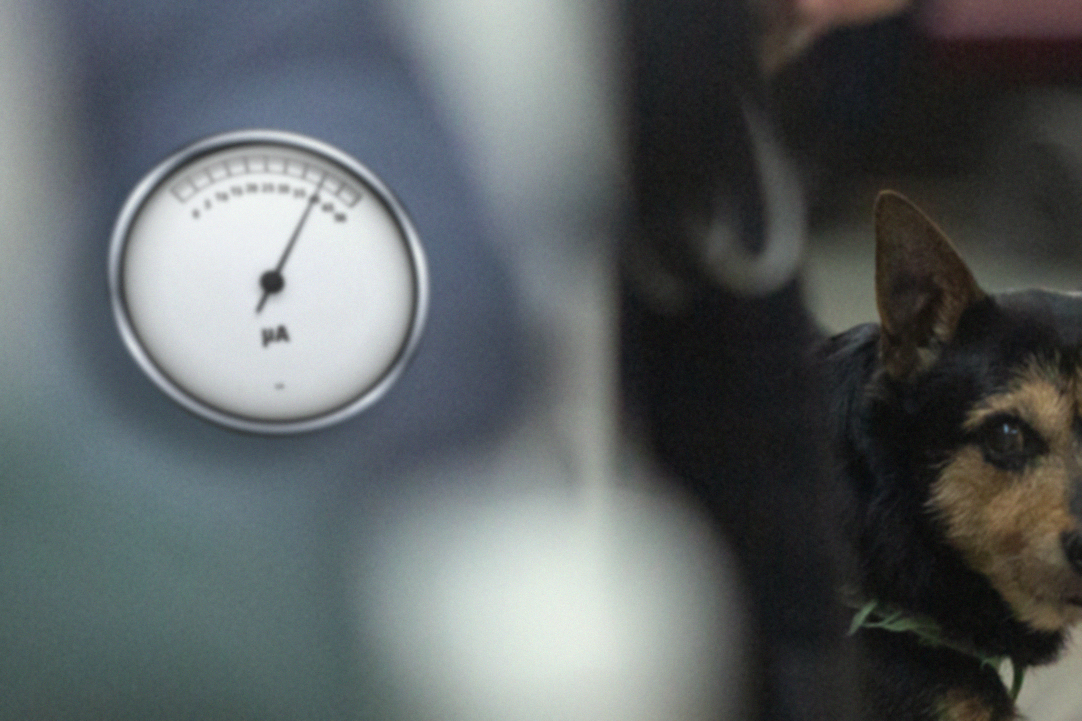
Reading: 40 µA
